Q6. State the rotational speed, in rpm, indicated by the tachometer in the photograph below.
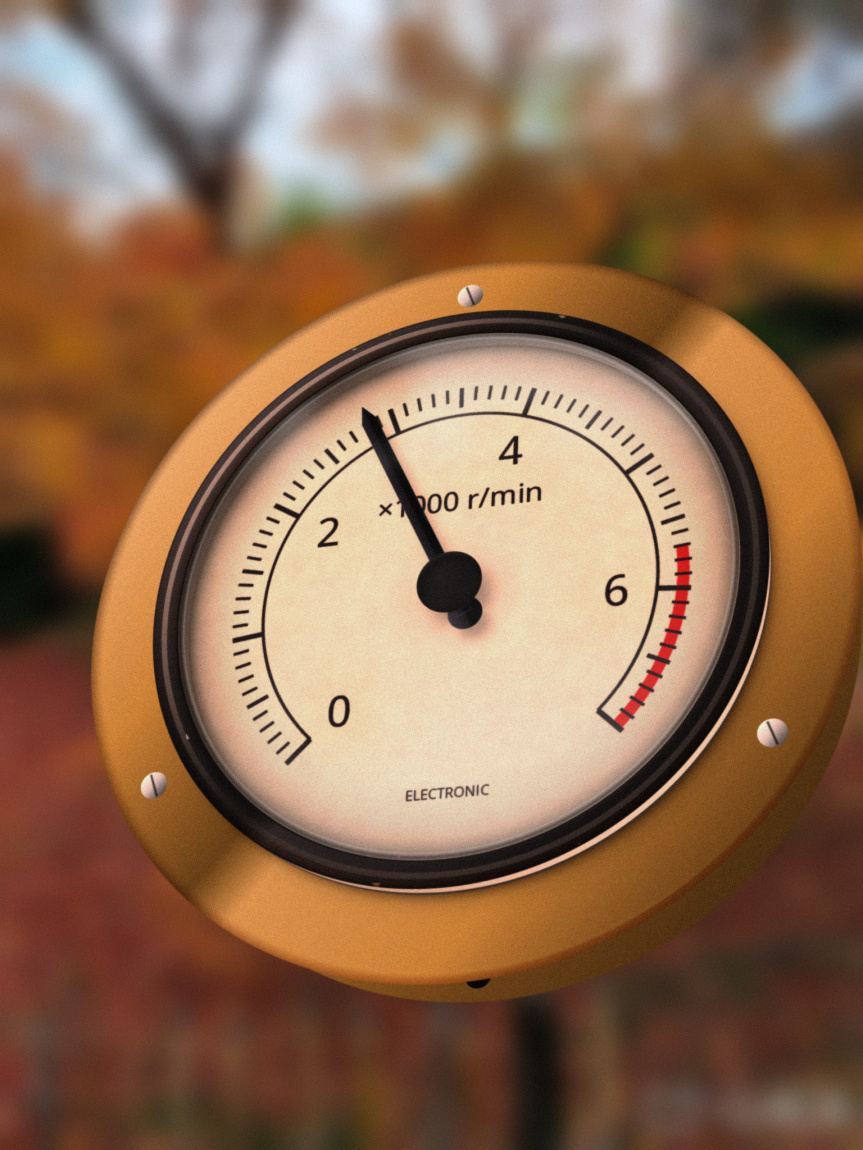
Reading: 2850 rpm
